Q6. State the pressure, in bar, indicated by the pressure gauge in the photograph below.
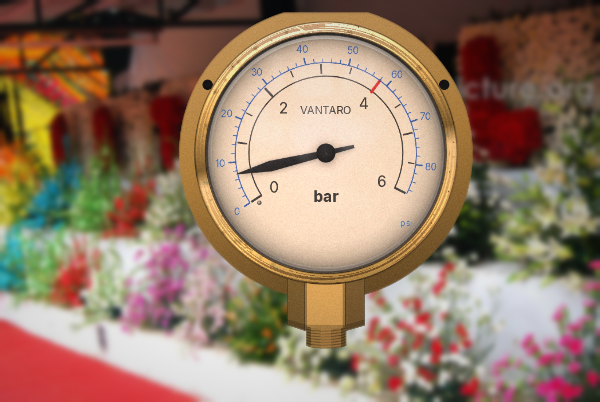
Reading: 0.5 bar
